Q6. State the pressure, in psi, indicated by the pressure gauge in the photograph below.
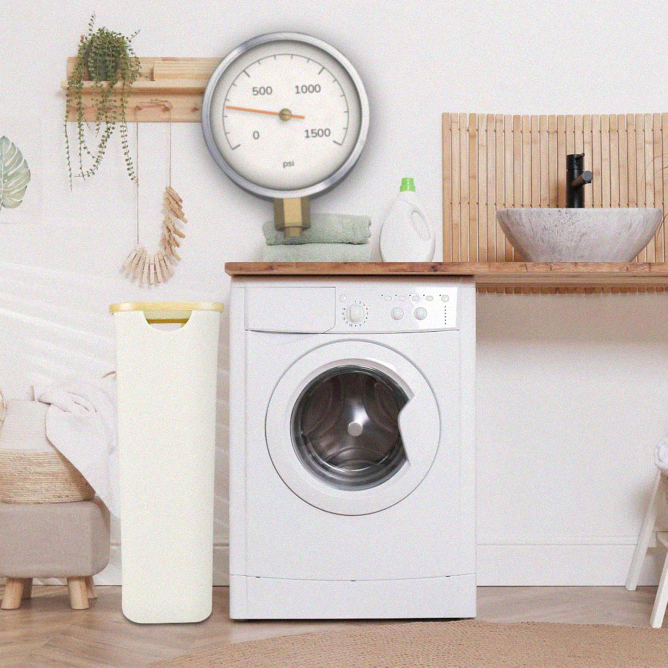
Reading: 250 psi
